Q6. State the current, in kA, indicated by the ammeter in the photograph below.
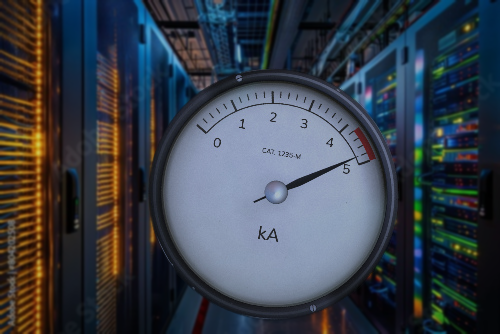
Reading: 4.8 kA
